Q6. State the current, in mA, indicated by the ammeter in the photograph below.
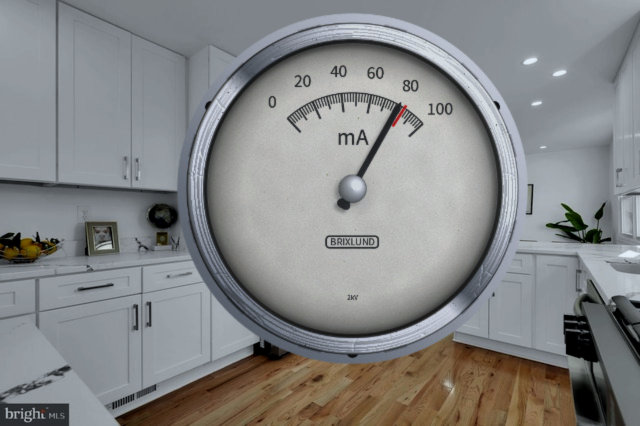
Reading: 80 mA
